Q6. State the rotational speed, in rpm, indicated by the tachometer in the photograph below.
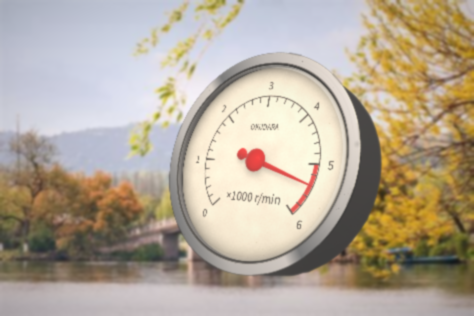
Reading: 5400 rpm
